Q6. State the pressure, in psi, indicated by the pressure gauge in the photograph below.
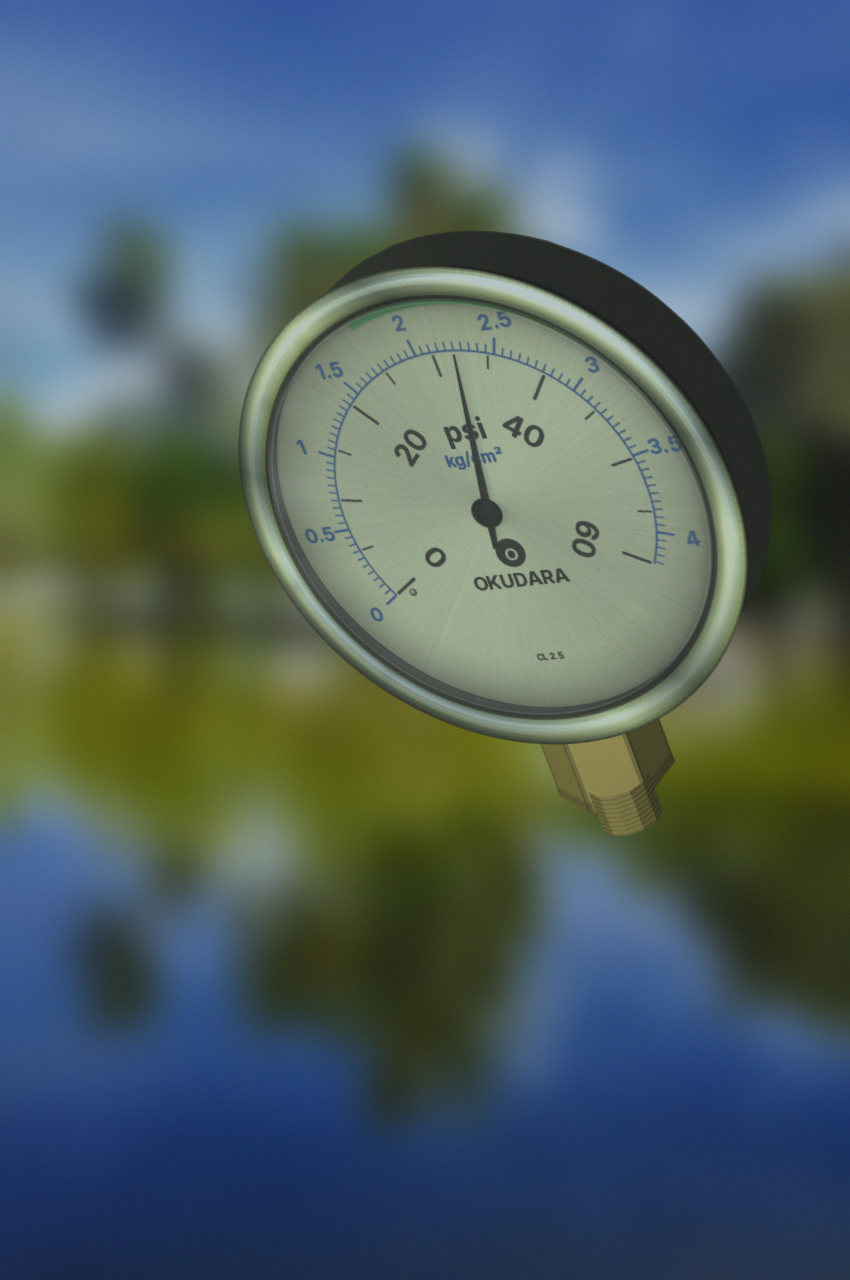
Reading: 32.5 psi
